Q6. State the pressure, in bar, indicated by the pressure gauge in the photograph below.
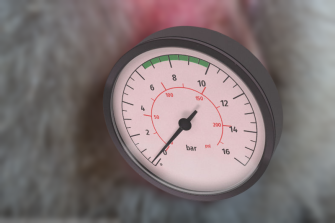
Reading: 0.25 bar
